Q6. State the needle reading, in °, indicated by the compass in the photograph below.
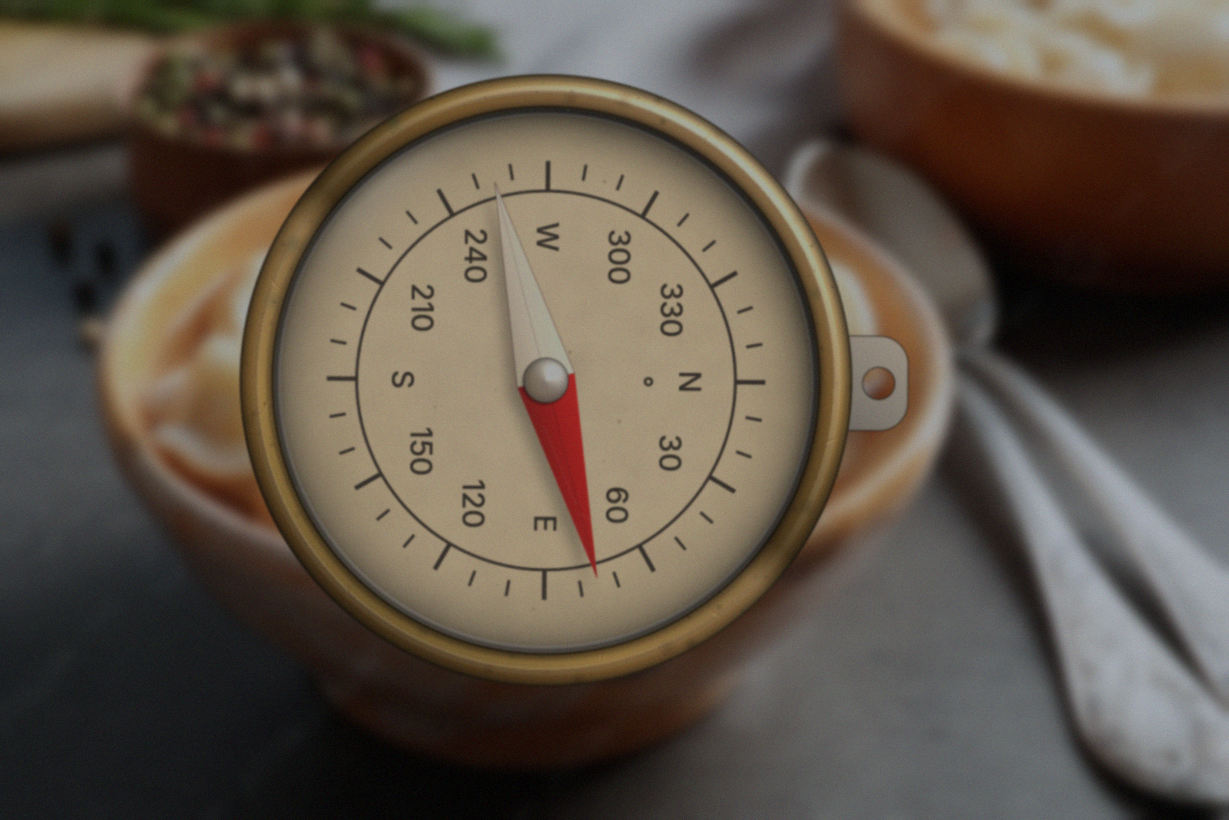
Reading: 75 °
